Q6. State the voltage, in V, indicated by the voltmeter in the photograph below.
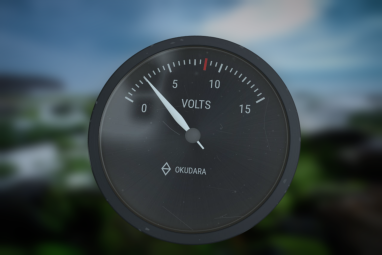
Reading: 2.5 V
